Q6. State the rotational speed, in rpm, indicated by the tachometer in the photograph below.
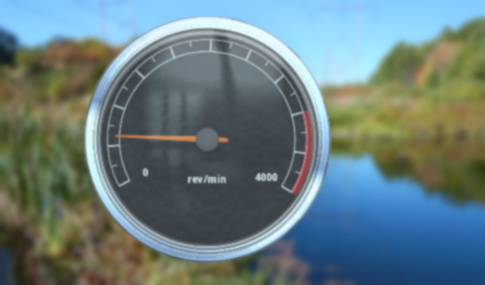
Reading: 500 rpm
